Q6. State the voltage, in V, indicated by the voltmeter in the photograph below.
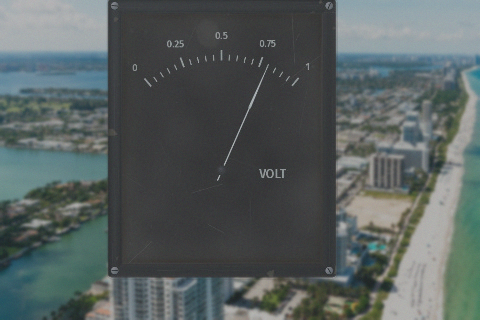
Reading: 0.8 V
